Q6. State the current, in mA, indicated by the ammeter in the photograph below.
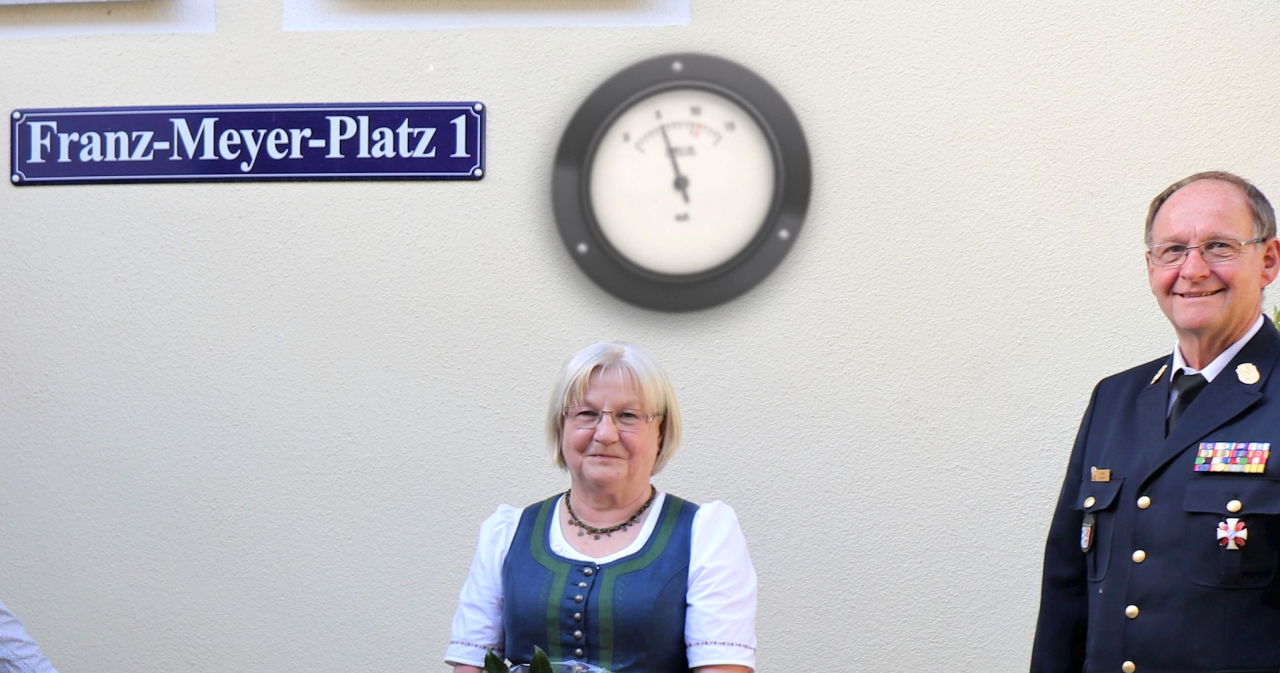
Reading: 5 mA
